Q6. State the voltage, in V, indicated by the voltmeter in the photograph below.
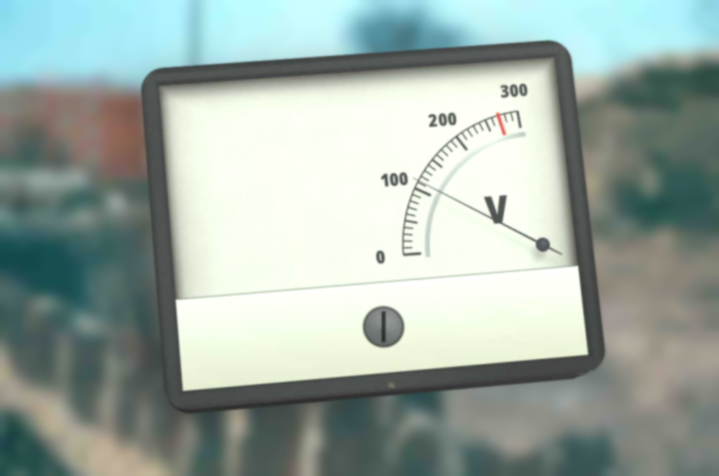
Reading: 110 V
